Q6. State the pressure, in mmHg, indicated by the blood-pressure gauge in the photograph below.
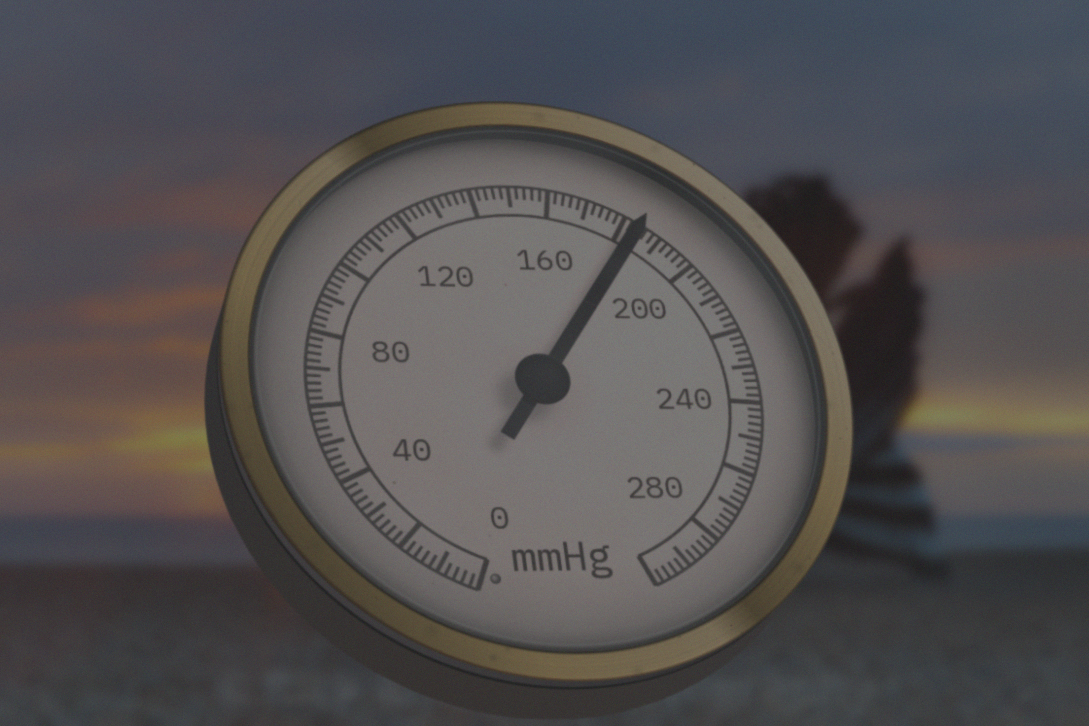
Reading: 184 mmHg
